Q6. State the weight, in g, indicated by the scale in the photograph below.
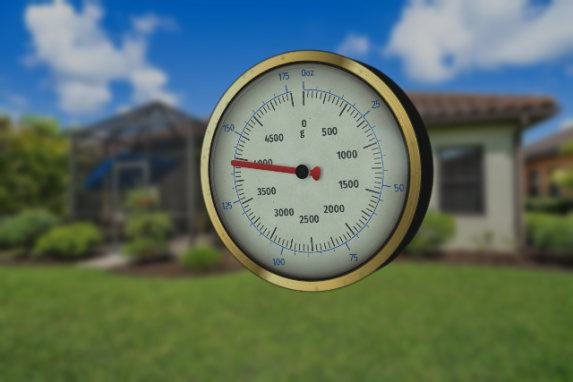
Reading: 3950 g
